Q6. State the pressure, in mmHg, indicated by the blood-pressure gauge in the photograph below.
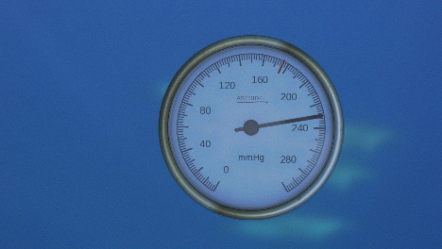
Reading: 230 mmHg
